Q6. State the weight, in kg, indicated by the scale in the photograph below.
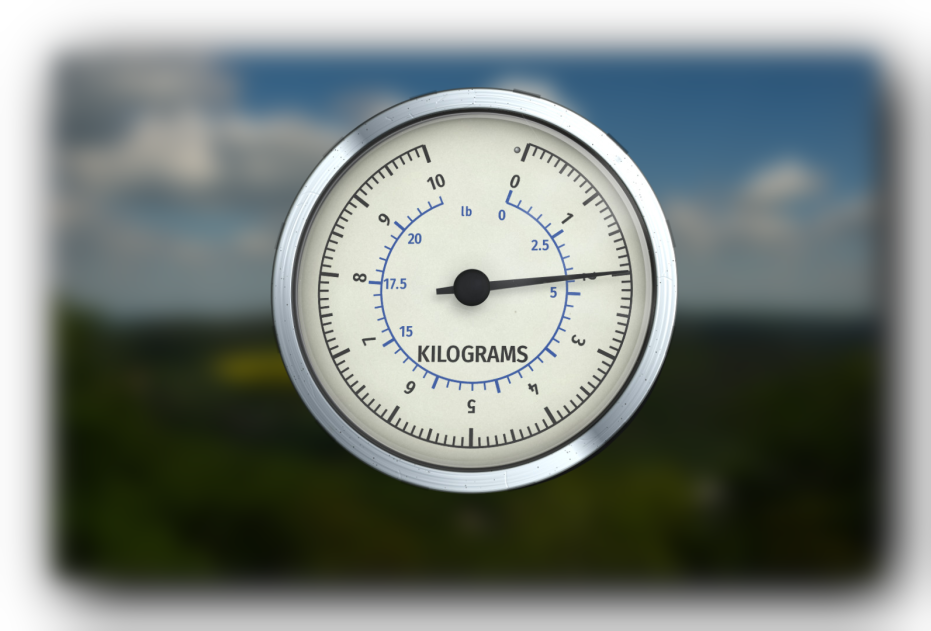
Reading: 2 kg
